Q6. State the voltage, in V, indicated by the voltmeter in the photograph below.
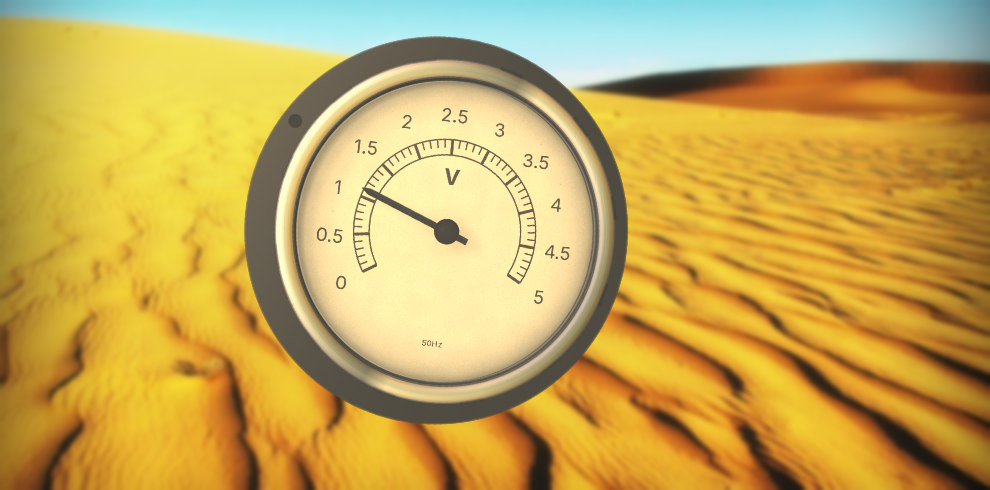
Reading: 1.1 V
